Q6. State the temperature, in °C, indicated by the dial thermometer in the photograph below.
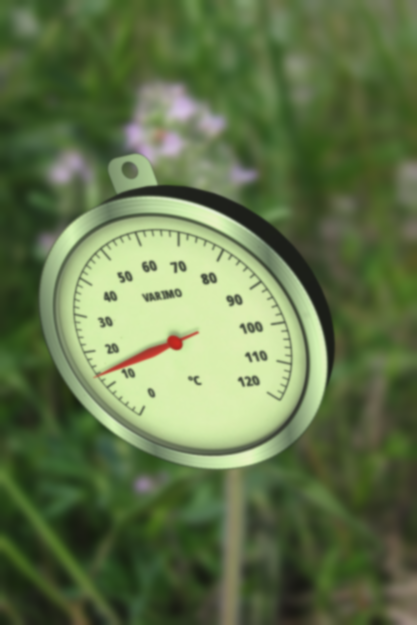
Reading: 14 °C
